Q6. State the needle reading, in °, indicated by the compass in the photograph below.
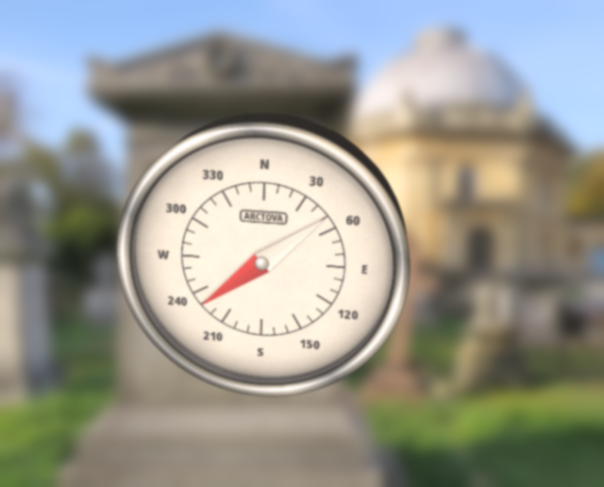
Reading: 230 °
